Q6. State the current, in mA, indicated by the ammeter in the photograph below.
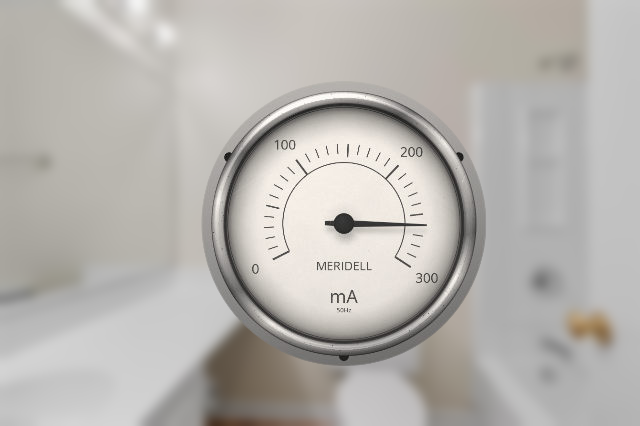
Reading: 260 mA
